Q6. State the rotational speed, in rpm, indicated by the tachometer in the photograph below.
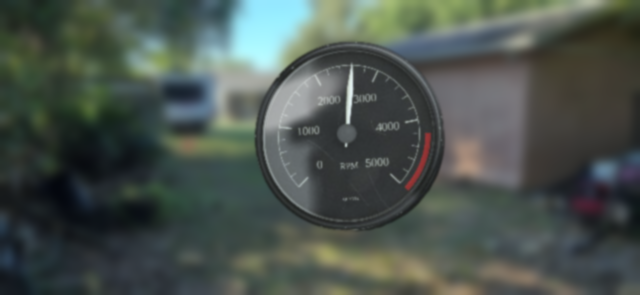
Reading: 2600 rpm
